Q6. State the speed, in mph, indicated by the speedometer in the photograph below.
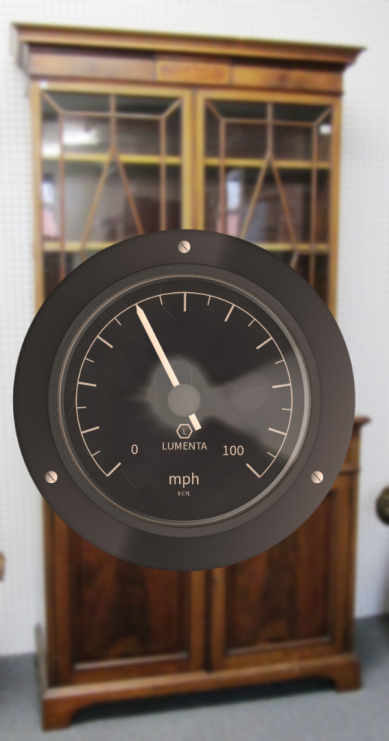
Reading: 40 mph
